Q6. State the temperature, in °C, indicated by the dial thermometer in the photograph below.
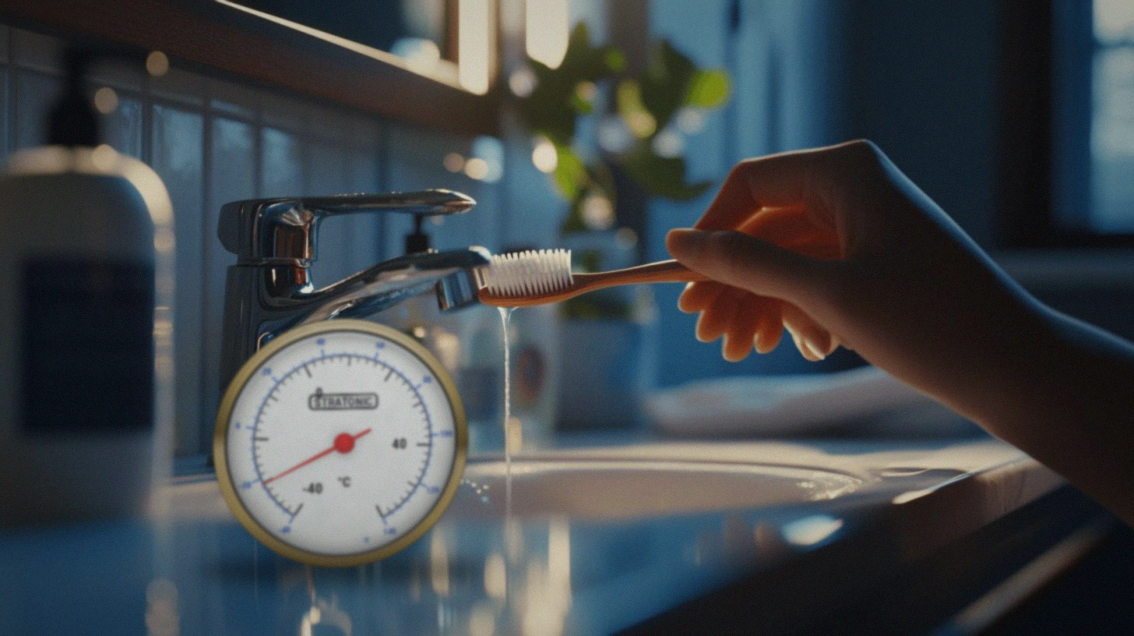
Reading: -30 °C
